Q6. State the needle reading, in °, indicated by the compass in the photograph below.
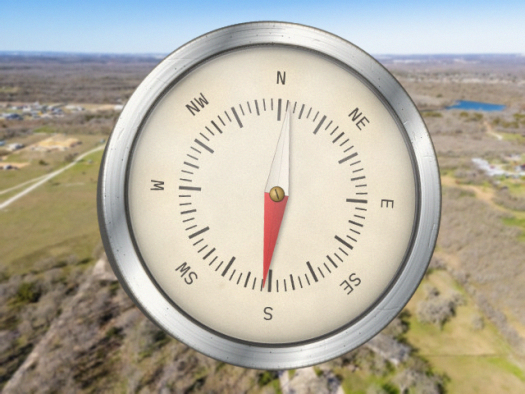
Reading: 185 °
